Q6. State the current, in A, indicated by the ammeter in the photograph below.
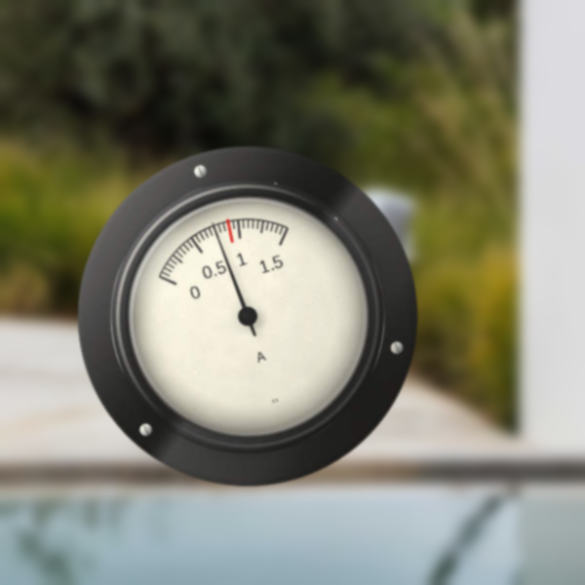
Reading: 0.75 A
